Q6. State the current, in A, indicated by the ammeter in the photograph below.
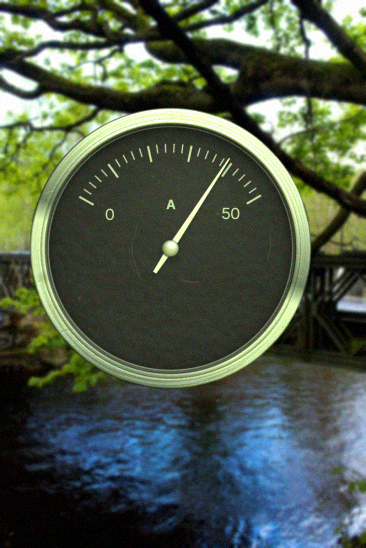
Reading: 39 A
